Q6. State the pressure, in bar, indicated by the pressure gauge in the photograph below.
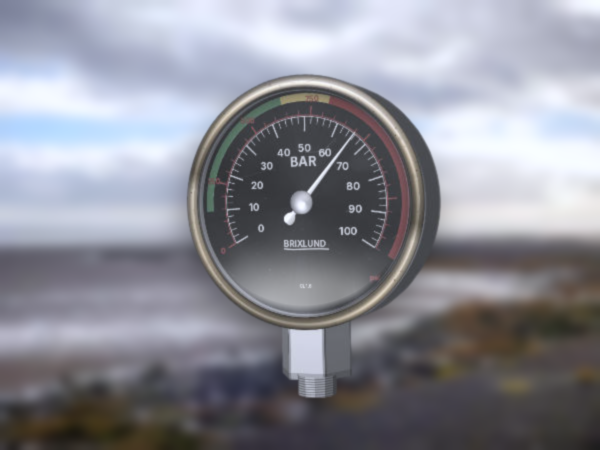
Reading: 66 bar
